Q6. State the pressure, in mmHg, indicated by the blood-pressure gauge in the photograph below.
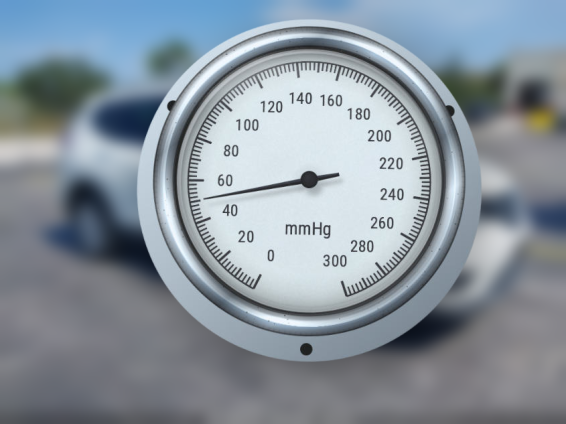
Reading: 50 mmHg
